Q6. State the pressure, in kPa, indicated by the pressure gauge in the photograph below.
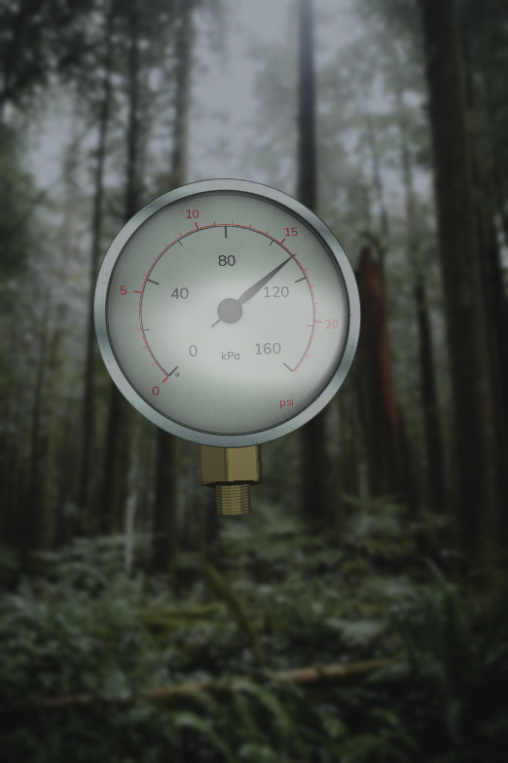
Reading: 110 kPa
